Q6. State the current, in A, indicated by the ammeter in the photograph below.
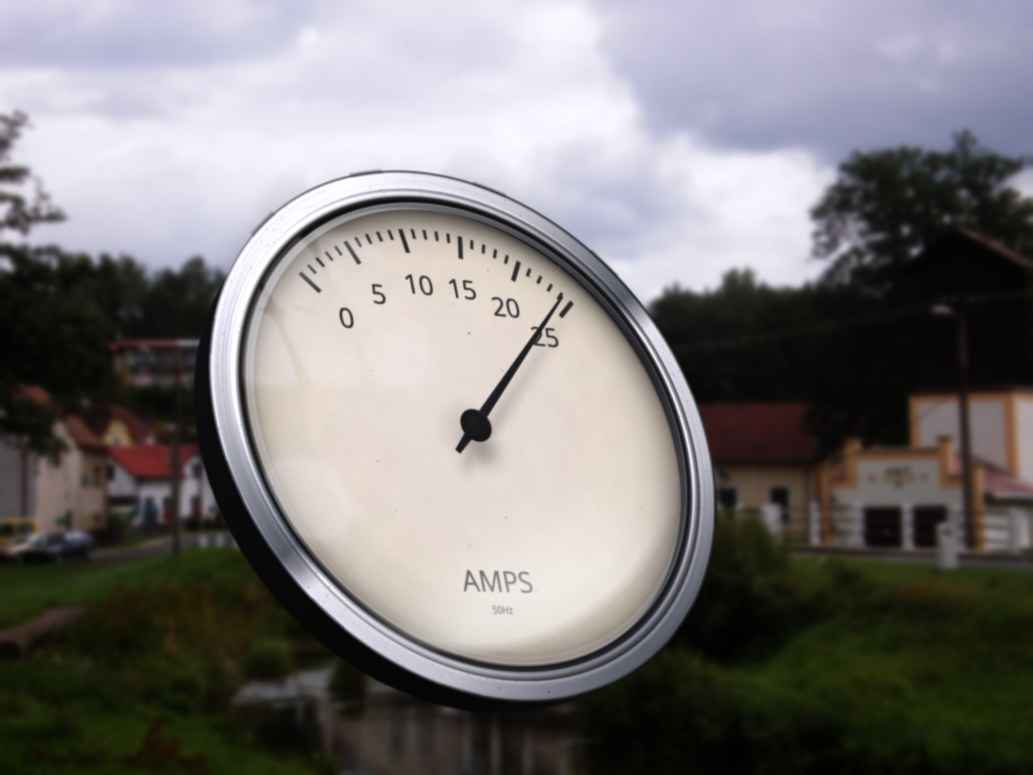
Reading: 24 A
